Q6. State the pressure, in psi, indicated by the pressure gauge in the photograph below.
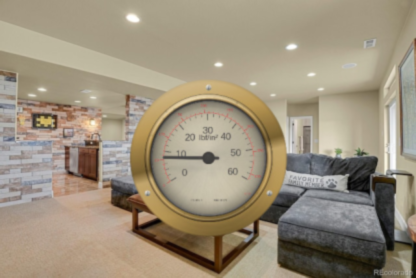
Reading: 8 psi
